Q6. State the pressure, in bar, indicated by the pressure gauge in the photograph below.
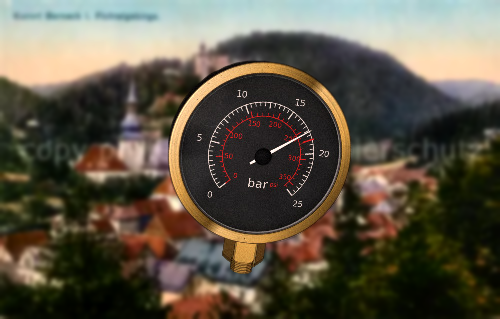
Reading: 17.5 bar
